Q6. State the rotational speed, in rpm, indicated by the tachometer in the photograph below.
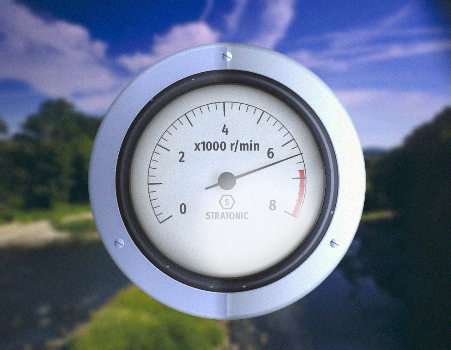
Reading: 6400 rpm
